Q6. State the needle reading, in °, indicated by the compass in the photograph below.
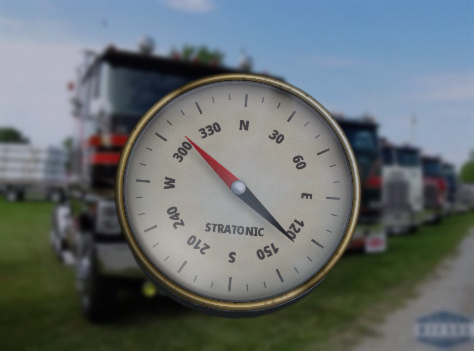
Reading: 310 °
